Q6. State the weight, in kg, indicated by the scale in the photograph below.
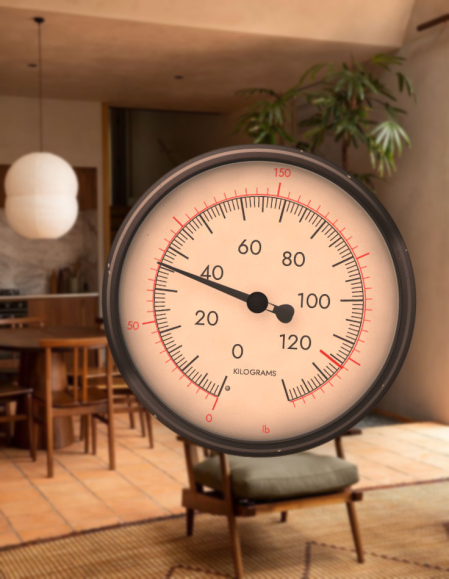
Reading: 36 kg
